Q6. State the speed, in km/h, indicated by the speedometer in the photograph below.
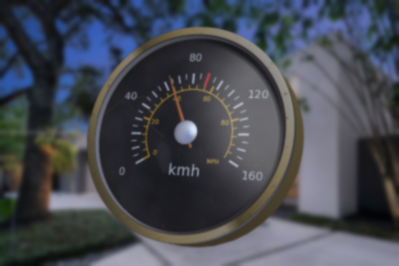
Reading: 65 km/h
